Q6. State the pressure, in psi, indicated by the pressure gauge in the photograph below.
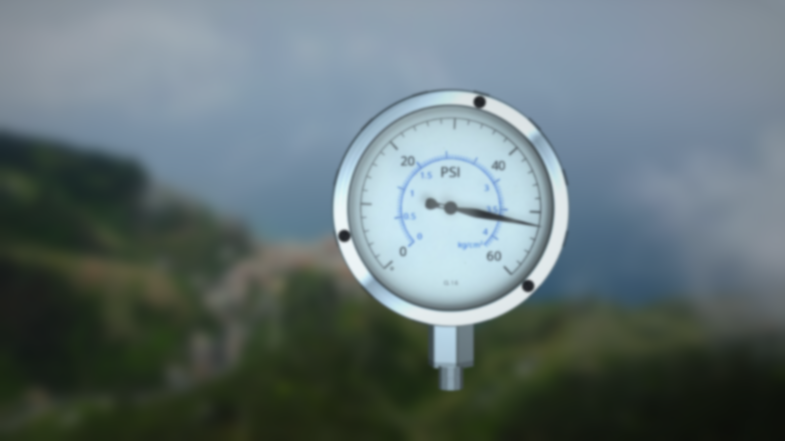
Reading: 52 psi
